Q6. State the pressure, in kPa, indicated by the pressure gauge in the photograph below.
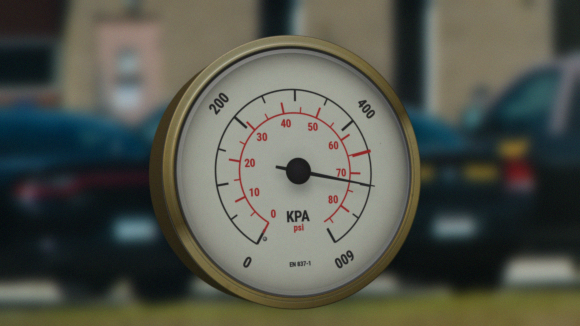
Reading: 500 kPa
